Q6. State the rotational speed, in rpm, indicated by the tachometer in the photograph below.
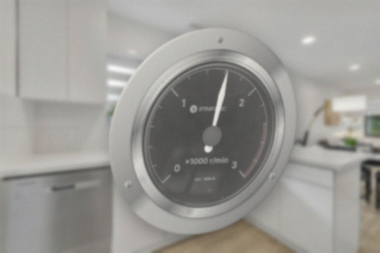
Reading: 1600 rpm
